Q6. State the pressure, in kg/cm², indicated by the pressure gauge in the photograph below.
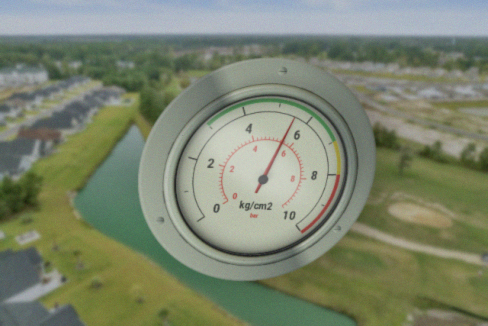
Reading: 5.5 kg/cm²
